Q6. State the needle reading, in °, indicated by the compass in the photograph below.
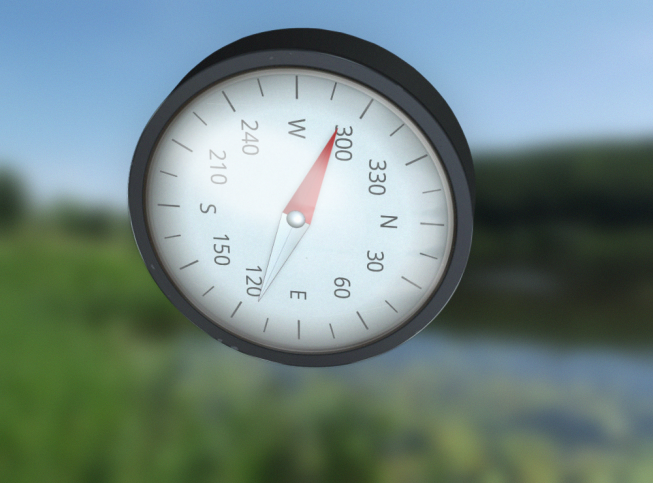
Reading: 292.5 °
